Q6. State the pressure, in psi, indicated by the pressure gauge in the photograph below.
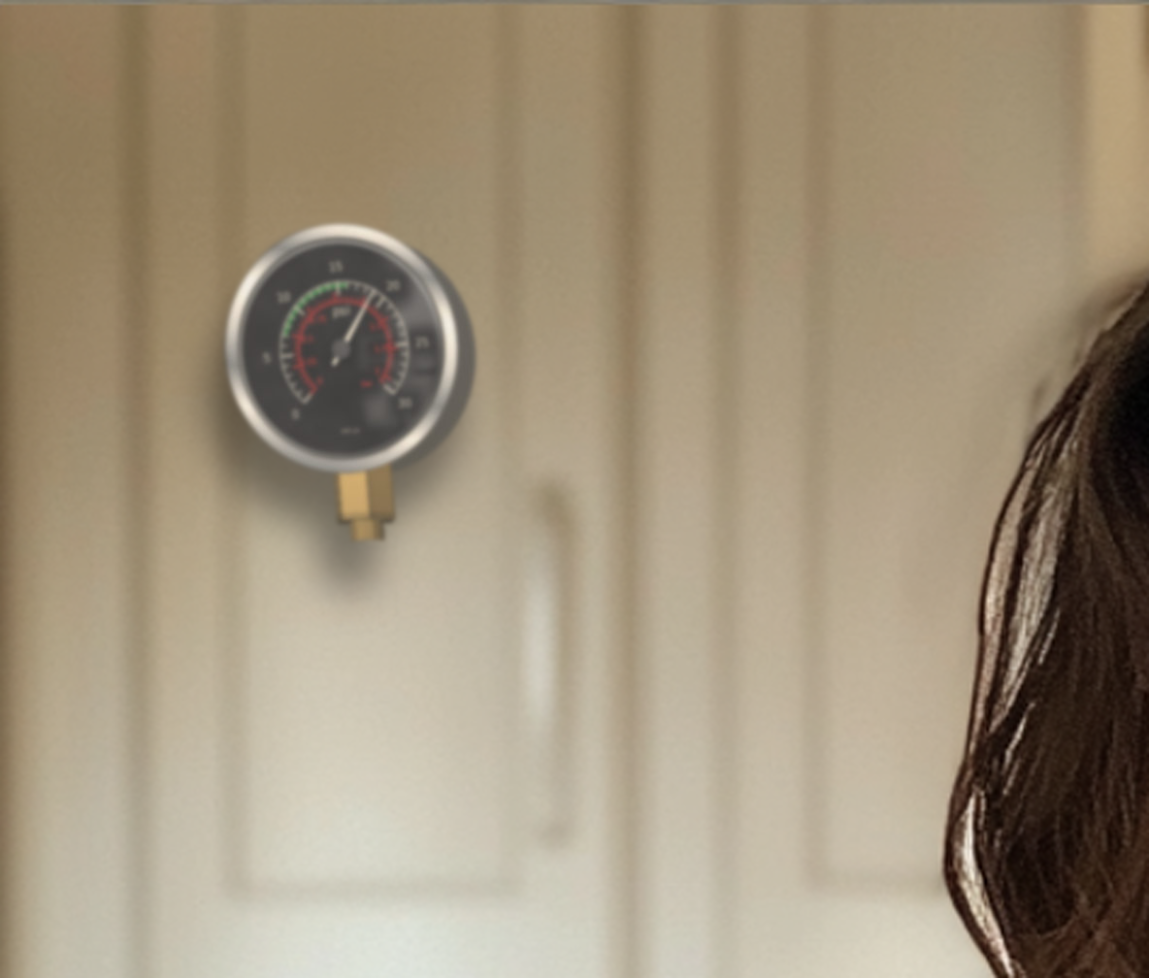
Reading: 19 psi
